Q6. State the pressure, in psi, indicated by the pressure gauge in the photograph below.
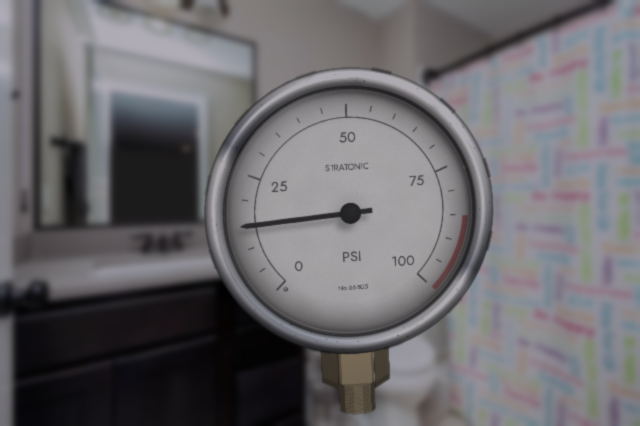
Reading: 15 psi
